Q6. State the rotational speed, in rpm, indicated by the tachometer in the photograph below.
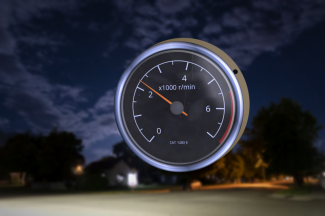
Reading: 2250 rpm
